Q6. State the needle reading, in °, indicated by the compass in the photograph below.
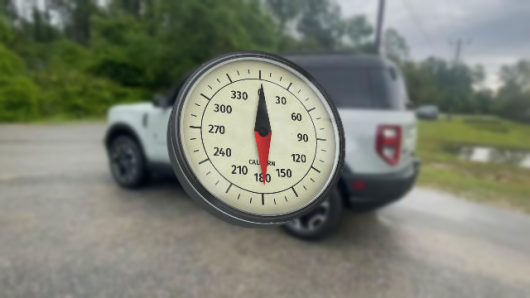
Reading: 180 °
